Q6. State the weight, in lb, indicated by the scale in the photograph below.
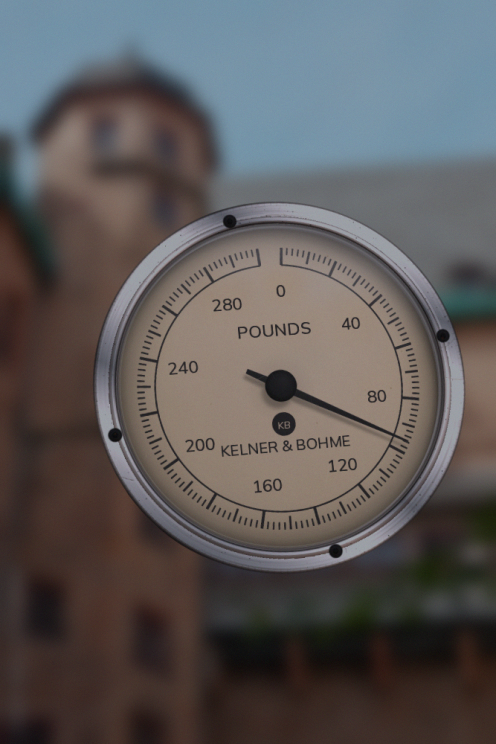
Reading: 96 lb
